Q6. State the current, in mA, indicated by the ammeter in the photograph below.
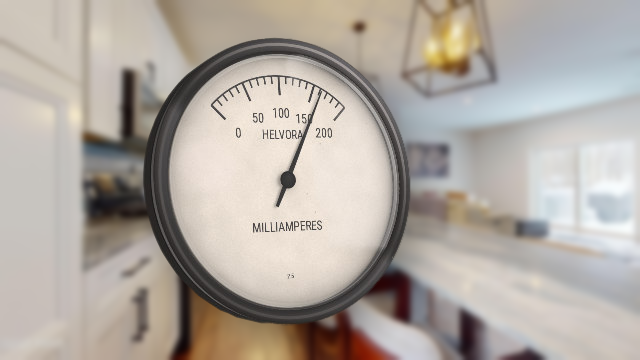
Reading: 160 mA
